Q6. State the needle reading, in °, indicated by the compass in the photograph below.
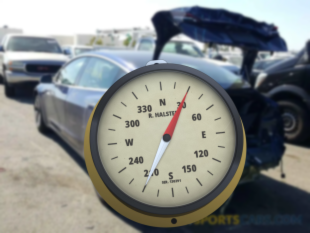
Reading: 30 °
